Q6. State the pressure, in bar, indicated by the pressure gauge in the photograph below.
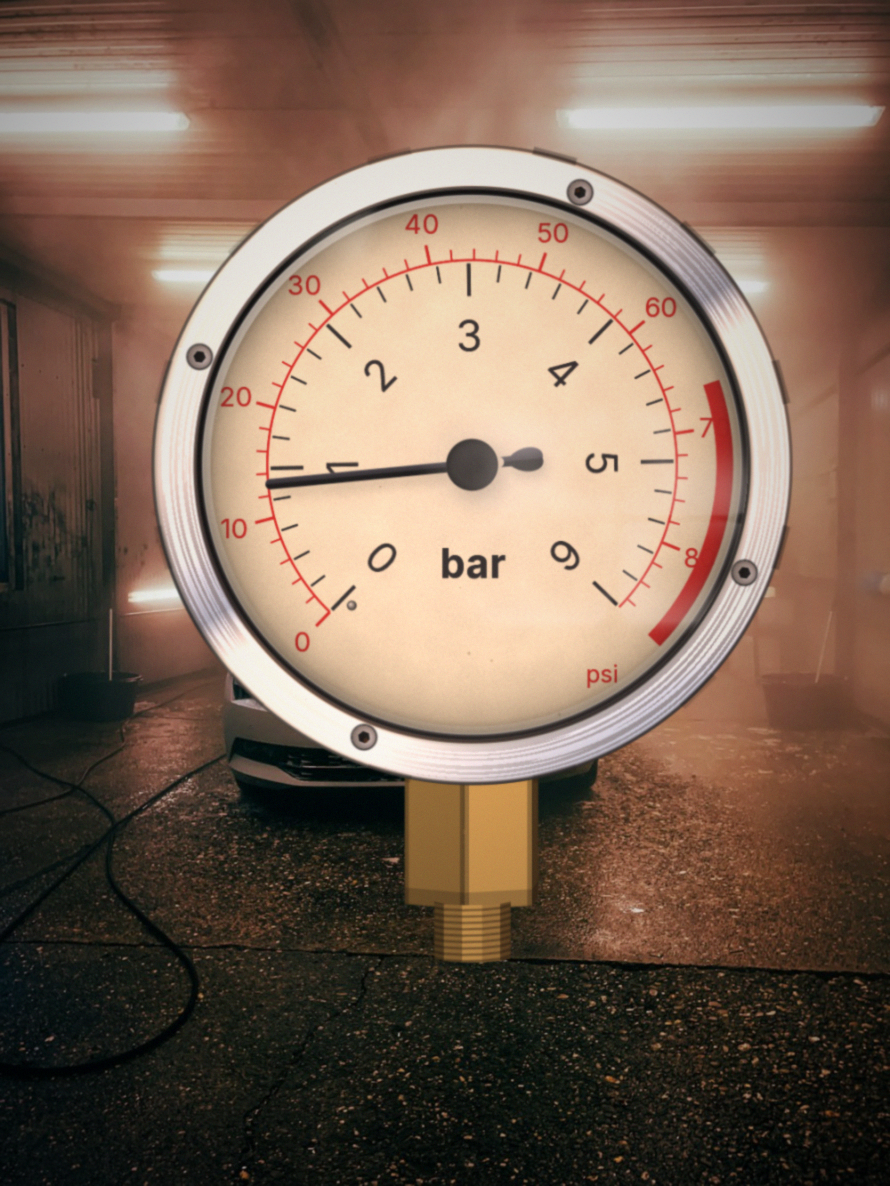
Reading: 0.9 bar
